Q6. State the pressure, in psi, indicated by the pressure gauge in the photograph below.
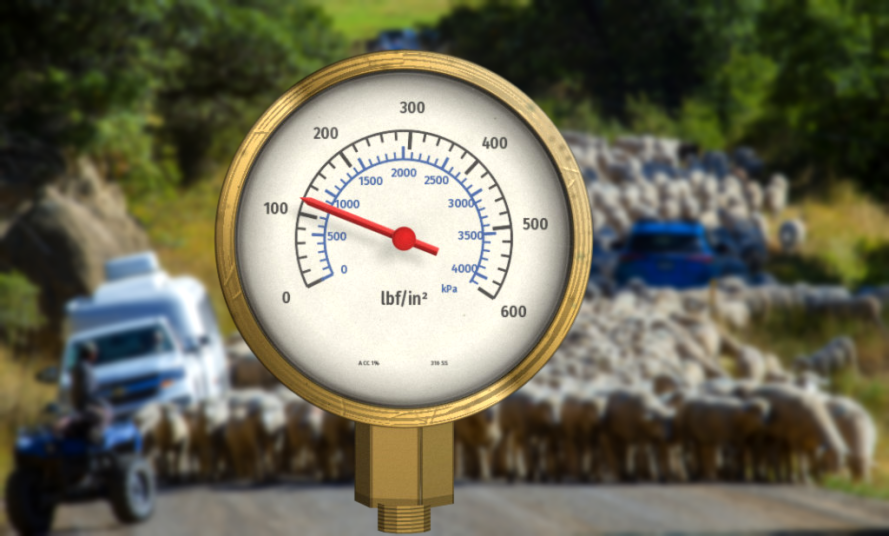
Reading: 120 psi
